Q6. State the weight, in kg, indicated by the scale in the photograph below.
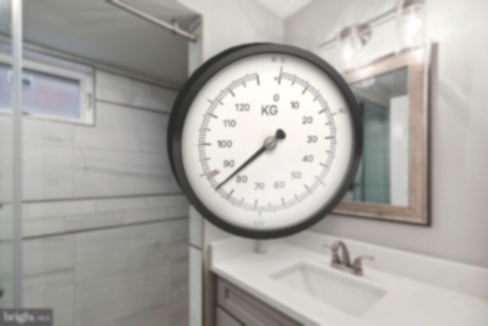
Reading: 85 kg
